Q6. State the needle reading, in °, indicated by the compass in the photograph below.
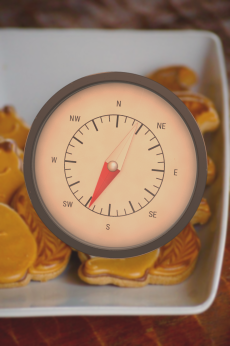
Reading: 205 °
